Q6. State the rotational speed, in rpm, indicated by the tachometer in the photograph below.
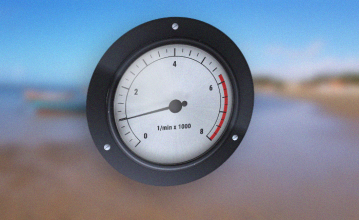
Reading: 1000 rpm
